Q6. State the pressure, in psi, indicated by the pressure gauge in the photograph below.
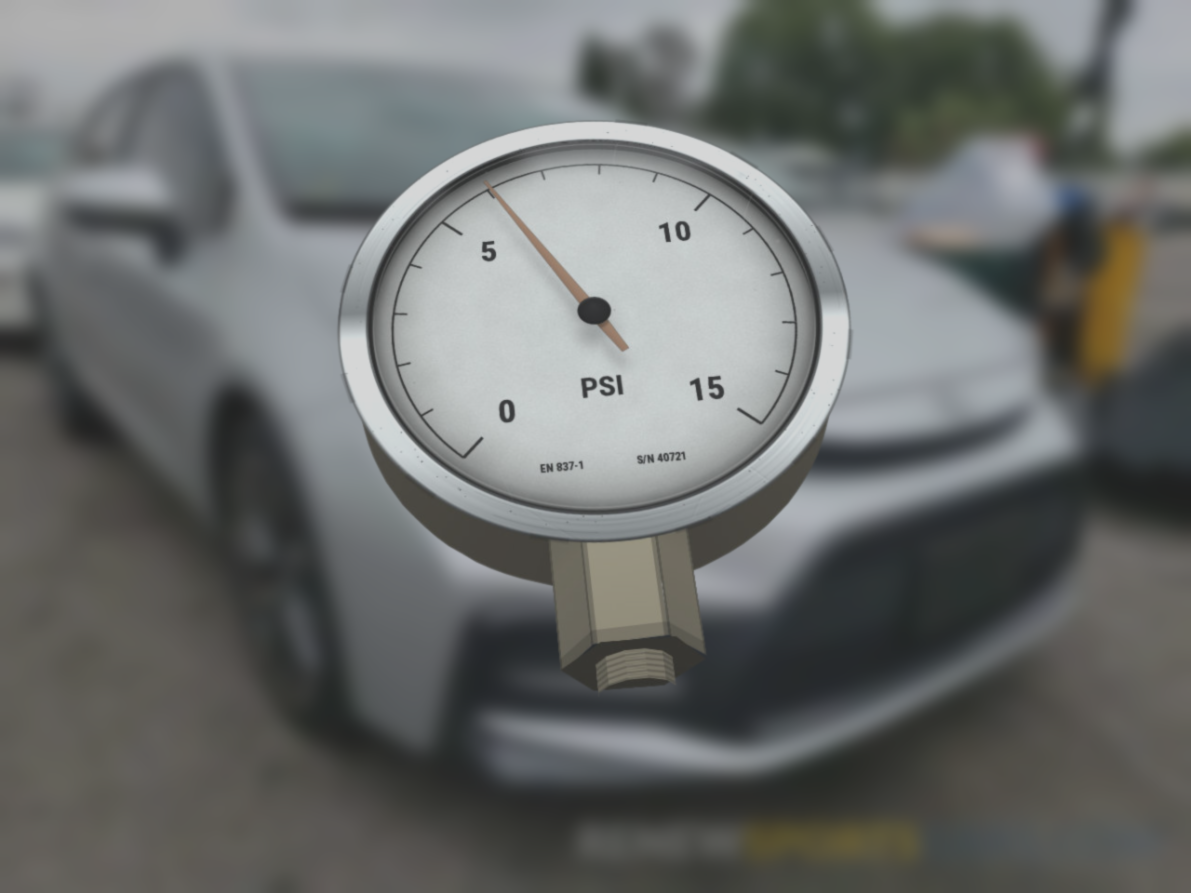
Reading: 6 psi
